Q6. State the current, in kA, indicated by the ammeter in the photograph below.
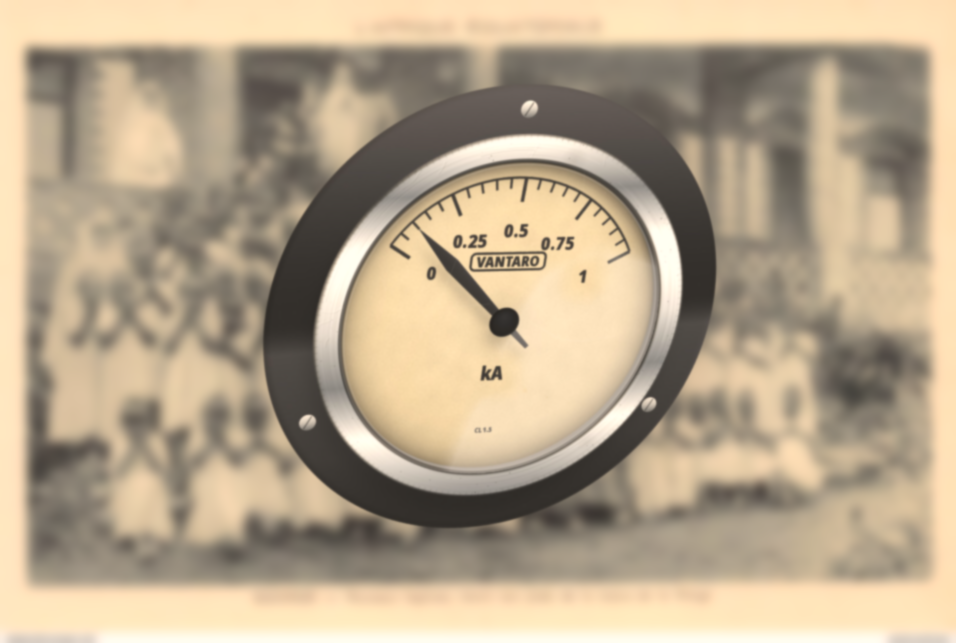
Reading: 0.1 kA
